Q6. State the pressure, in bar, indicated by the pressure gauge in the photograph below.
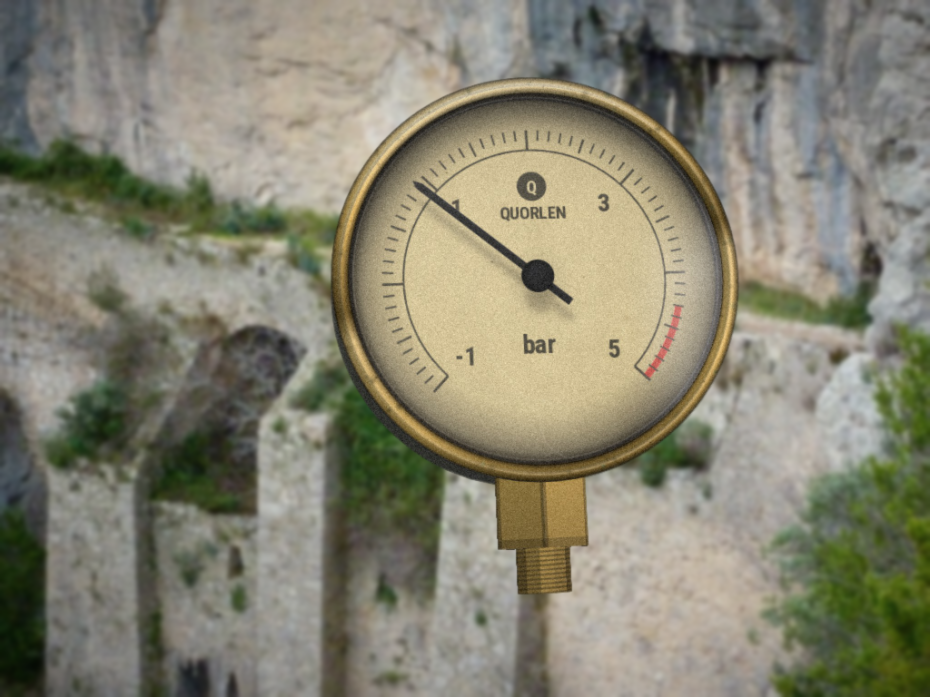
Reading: 0.9 bar
